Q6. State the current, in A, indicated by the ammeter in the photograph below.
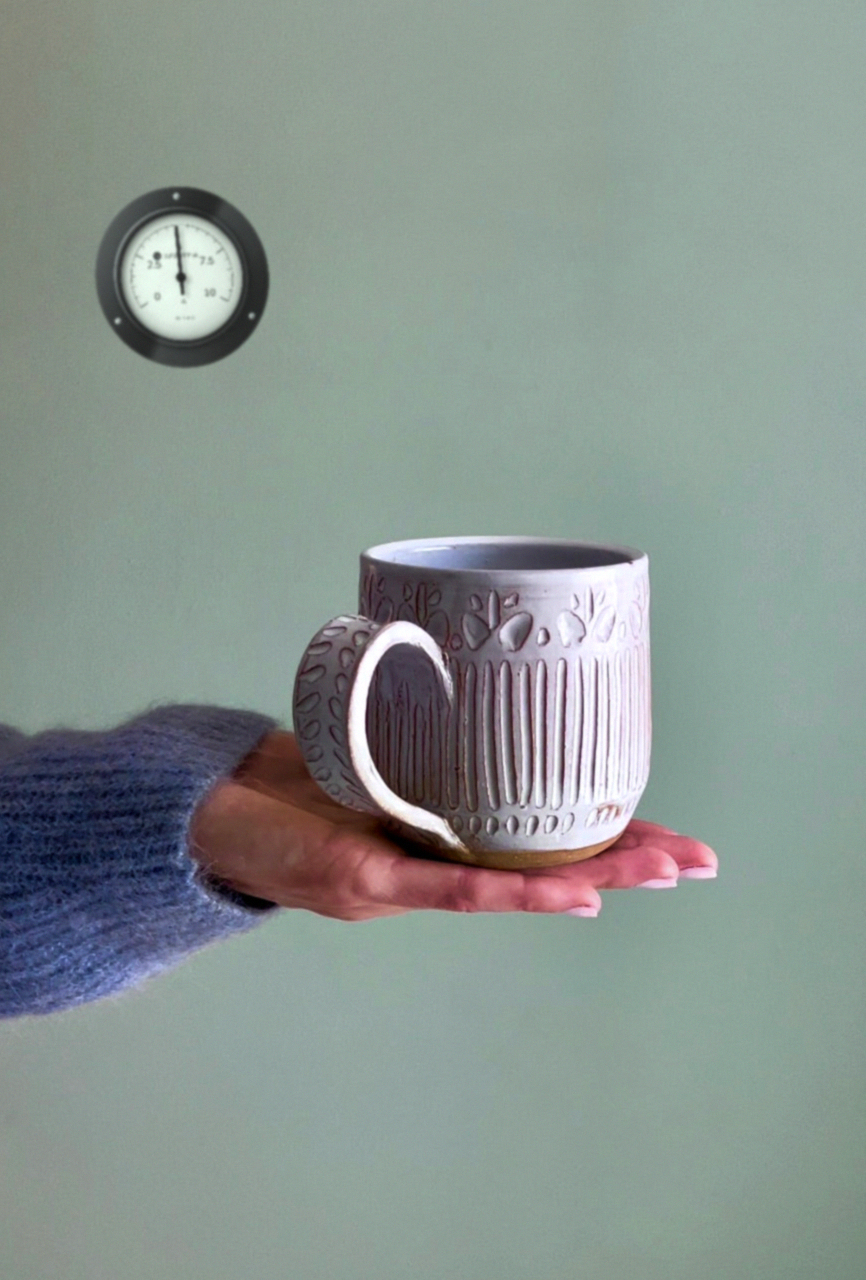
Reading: 5 A
